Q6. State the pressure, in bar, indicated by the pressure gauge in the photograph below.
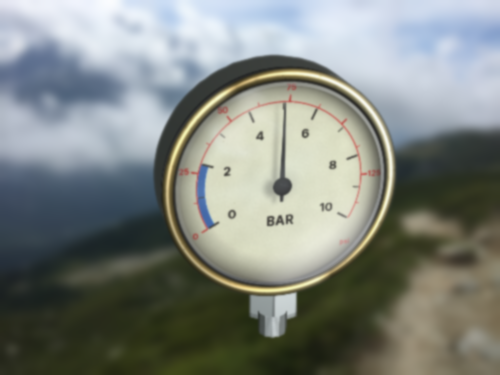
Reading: 5 bar
